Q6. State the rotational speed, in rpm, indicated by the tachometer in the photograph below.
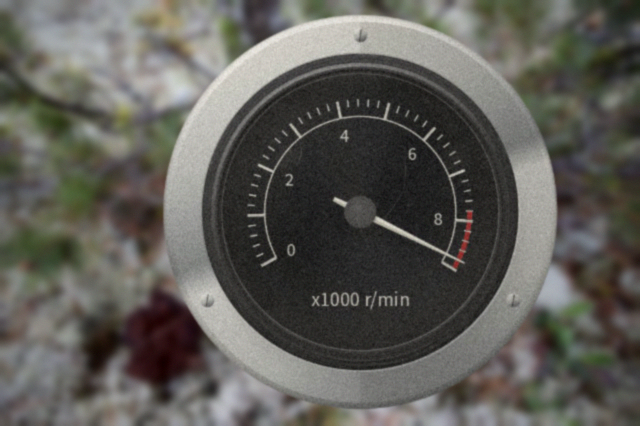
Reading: 8800 rpm
